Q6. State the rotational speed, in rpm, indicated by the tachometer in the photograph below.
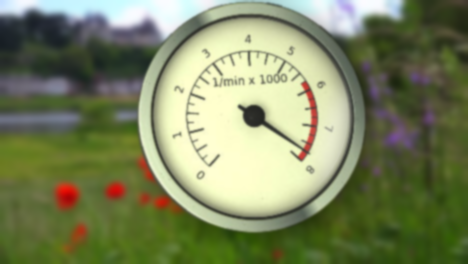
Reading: 7750 rpm
